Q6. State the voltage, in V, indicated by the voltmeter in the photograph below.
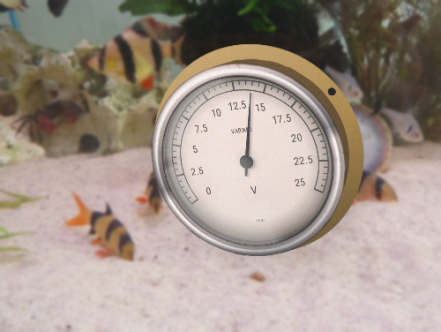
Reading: 14 V
